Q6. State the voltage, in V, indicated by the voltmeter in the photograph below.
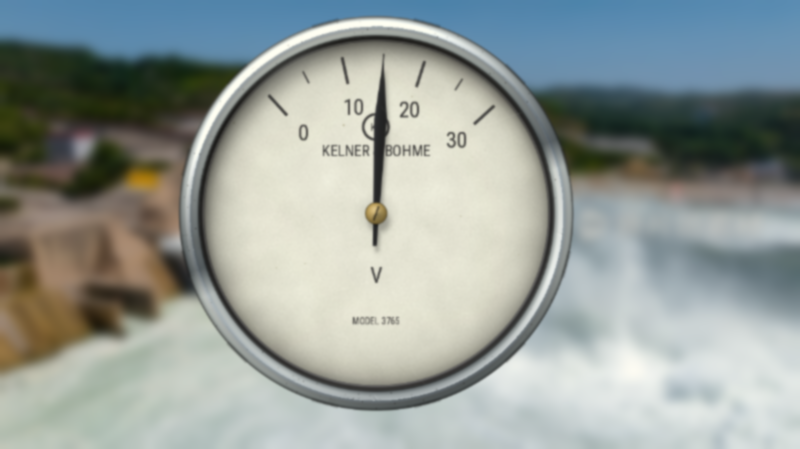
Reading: 15 V
